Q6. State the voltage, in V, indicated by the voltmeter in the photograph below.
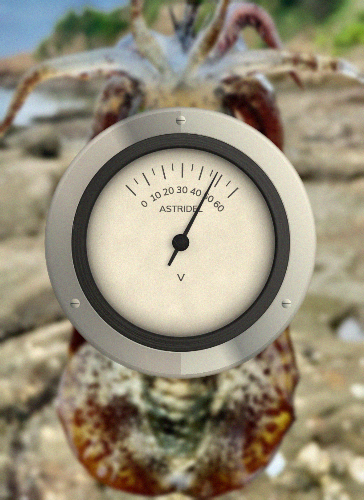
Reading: 47.5 V
